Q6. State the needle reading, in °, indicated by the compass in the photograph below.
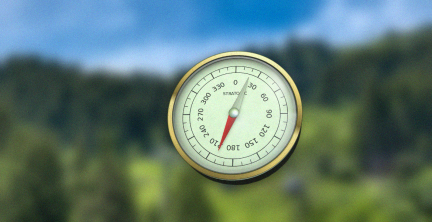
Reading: 200 °
